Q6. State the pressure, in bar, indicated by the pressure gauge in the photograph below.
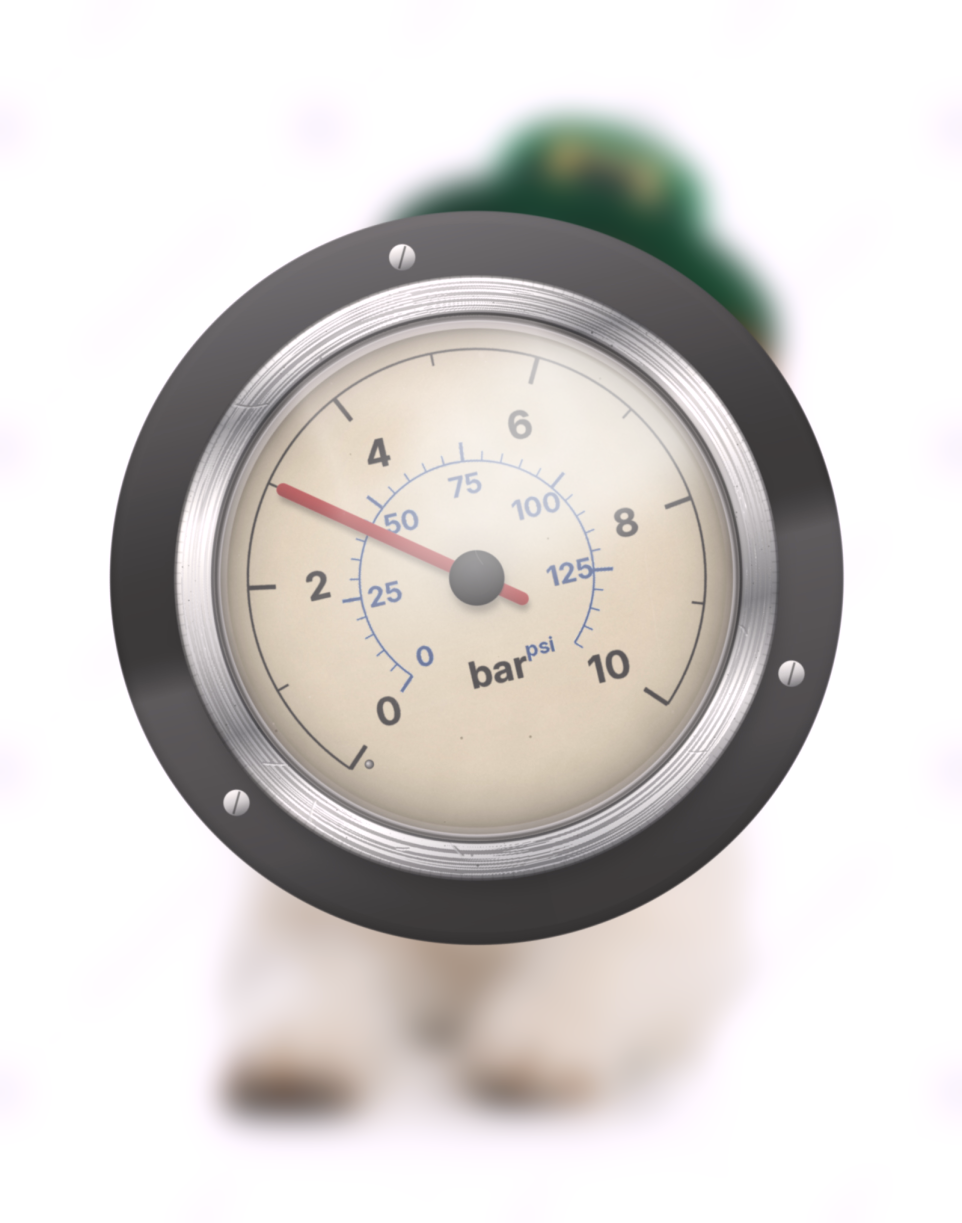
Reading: 3 bar
